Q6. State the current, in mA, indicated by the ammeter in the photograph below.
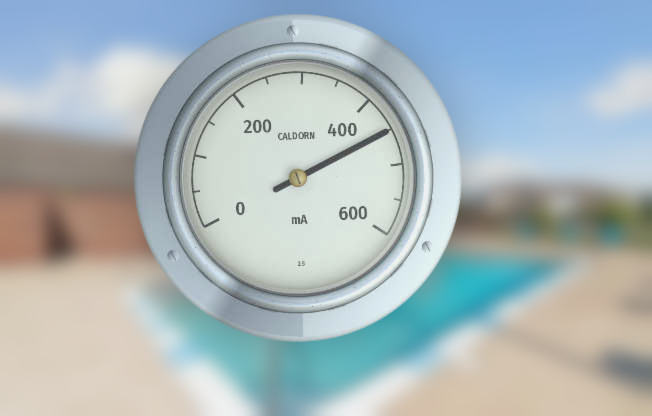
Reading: 450 mA
